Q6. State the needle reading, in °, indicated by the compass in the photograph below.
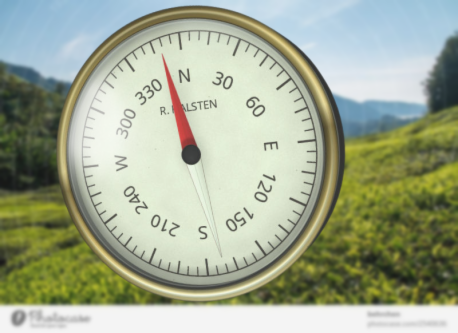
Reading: 350 °
